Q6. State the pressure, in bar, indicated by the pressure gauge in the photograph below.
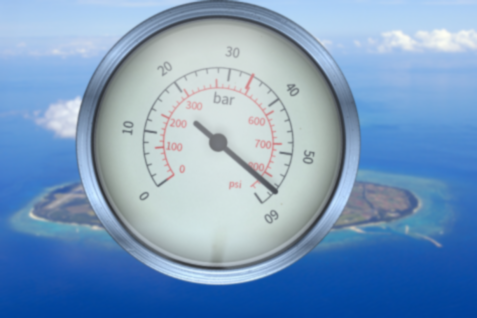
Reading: 57 bar
